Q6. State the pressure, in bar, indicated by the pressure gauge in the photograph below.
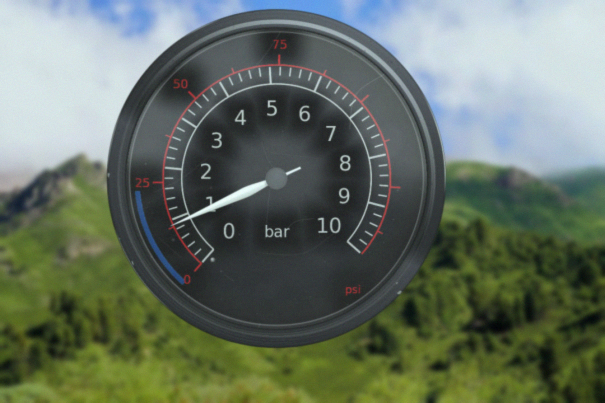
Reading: 0.9 bar
